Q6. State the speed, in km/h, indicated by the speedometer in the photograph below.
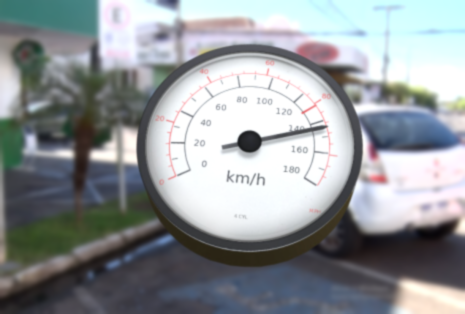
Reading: 145 km/h
